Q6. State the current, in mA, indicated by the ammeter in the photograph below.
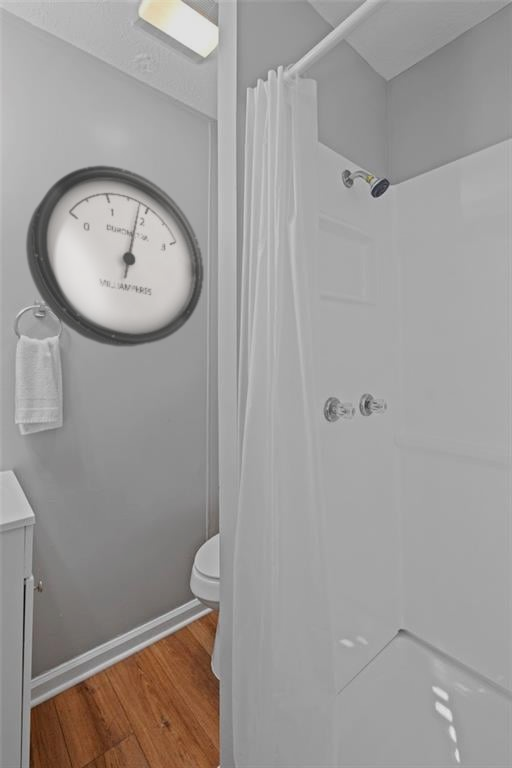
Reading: 1.75 mA
